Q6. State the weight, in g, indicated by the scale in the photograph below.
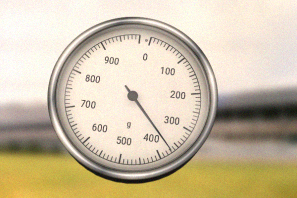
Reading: 370 g
